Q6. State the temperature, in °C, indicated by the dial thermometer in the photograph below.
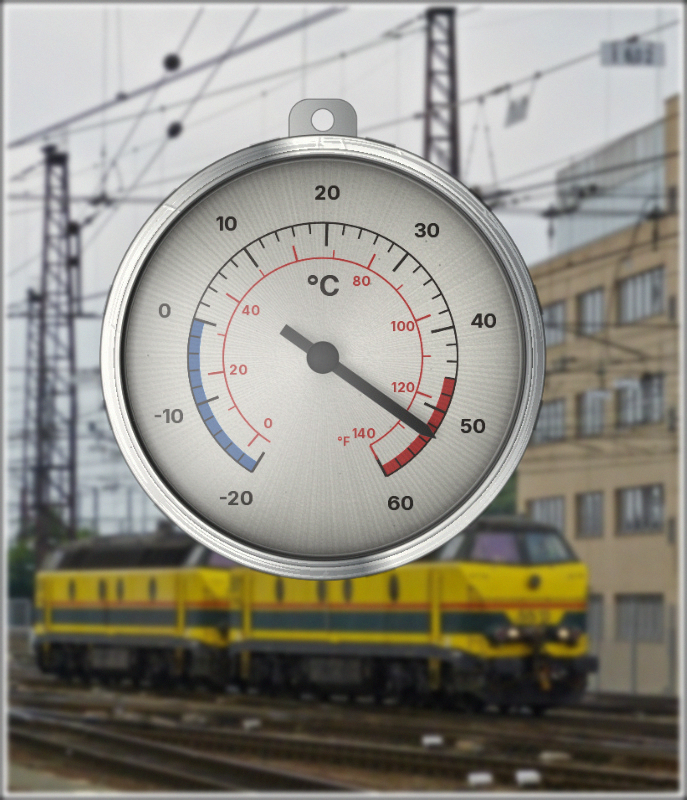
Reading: 53 °C
